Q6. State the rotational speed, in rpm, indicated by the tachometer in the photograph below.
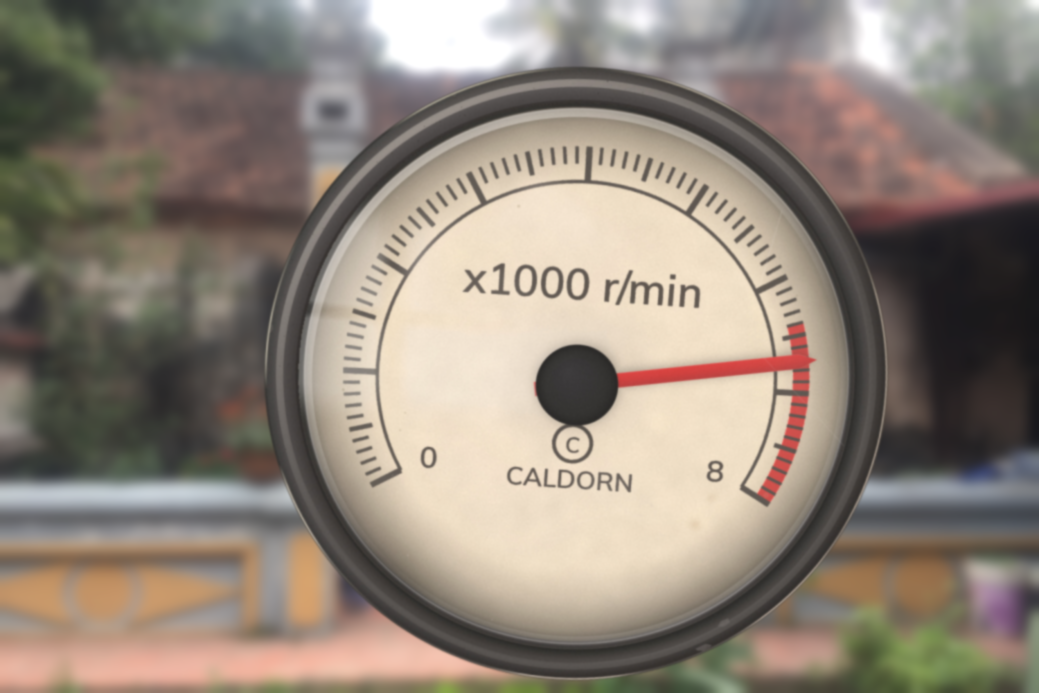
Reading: 6700 rpm
